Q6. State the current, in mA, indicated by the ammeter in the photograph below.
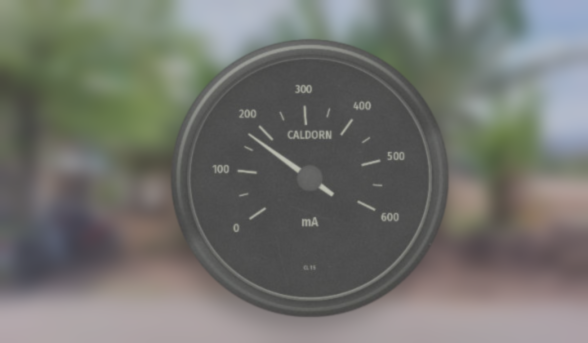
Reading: 175 mA
